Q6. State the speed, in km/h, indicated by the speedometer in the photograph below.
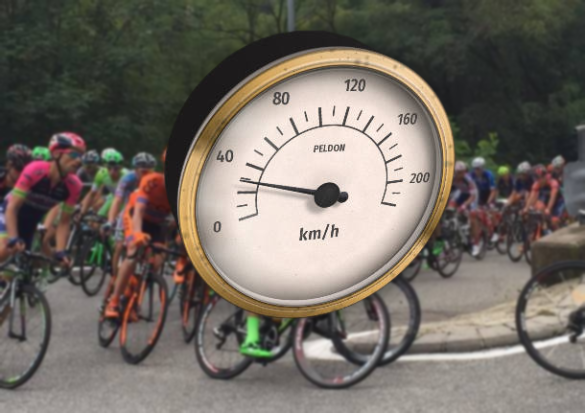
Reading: 30 km/h
